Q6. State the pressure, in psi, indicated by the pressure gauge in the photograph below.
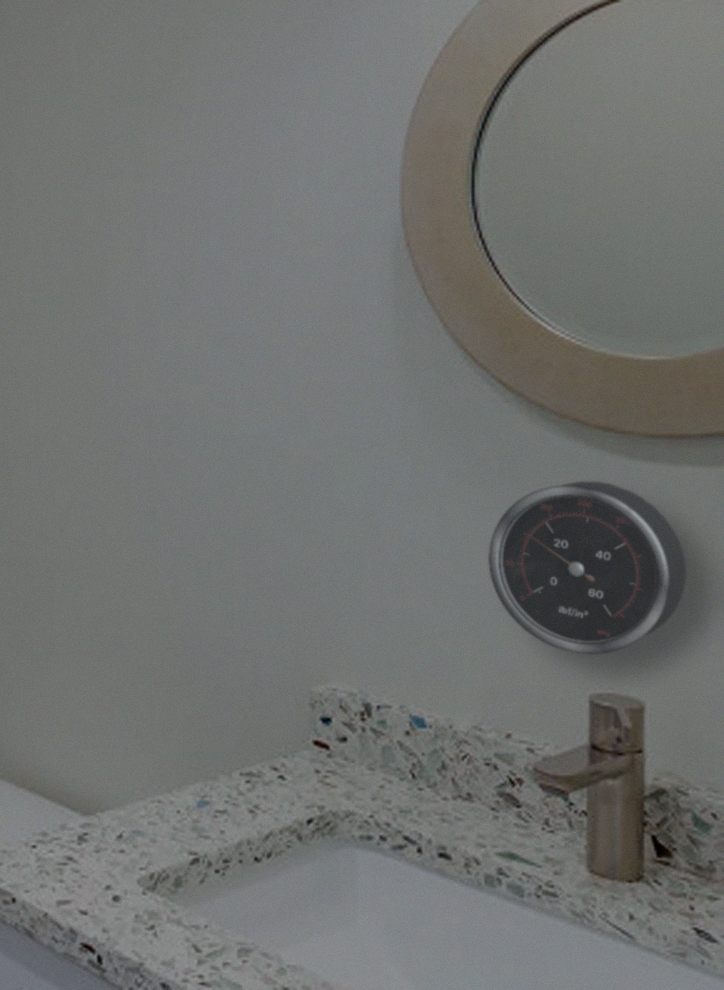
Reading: 15 psi
